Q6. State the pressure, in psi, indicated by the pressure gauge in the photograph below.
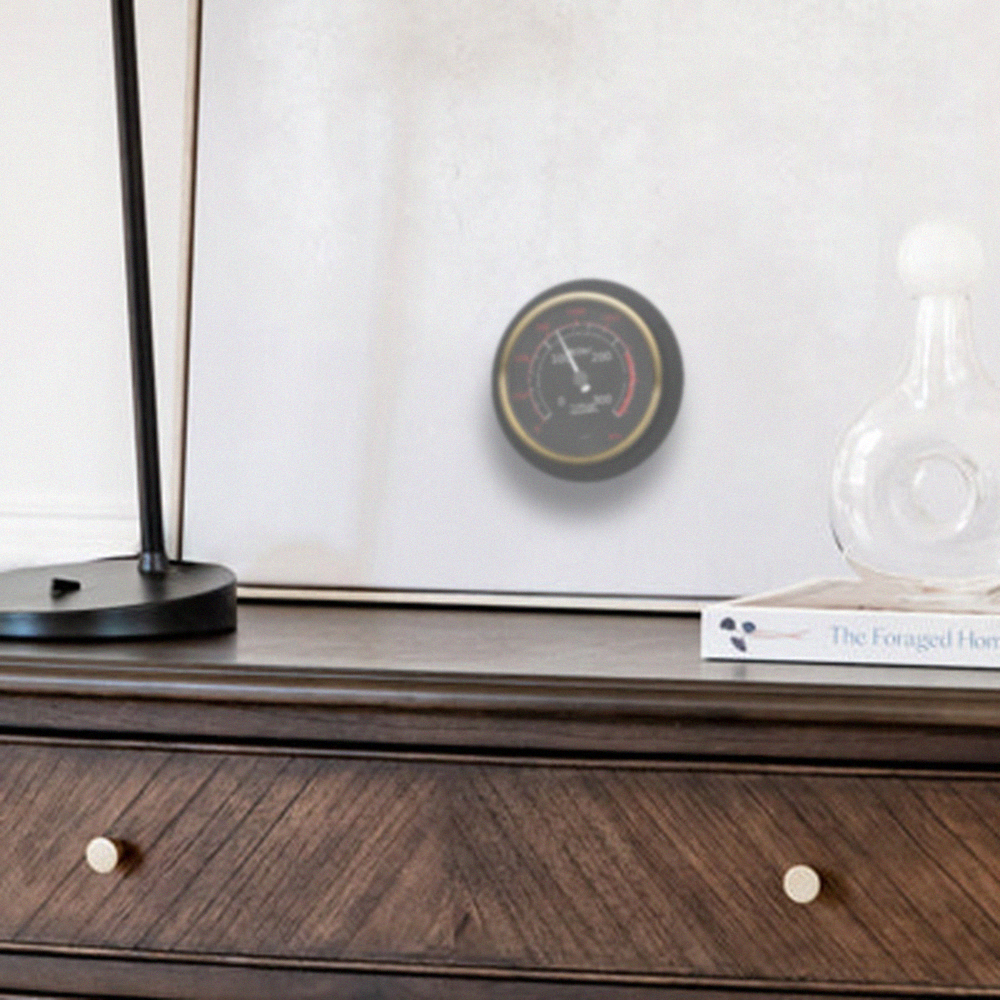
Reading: 120 psi
